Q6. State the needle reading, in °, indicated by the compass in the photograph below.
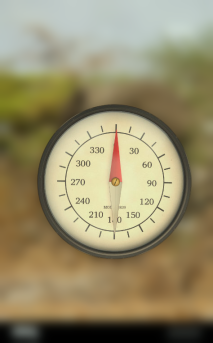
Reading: 0 °
